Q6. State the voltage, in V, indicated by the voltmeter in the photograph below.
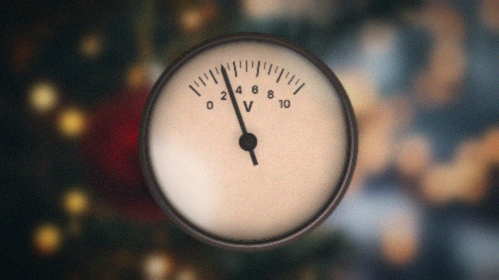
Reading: 3 V
